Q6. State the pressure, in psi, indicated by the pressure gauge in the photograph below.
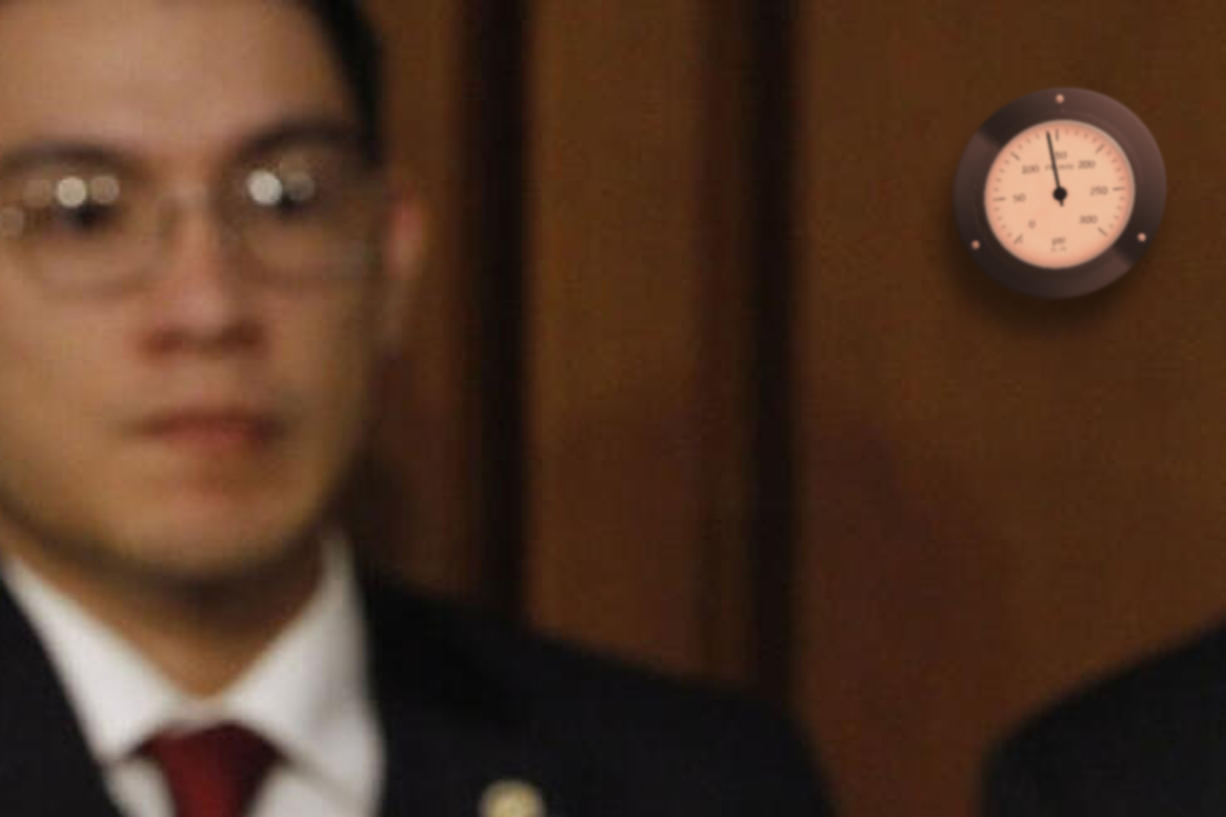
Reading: 140 psi
